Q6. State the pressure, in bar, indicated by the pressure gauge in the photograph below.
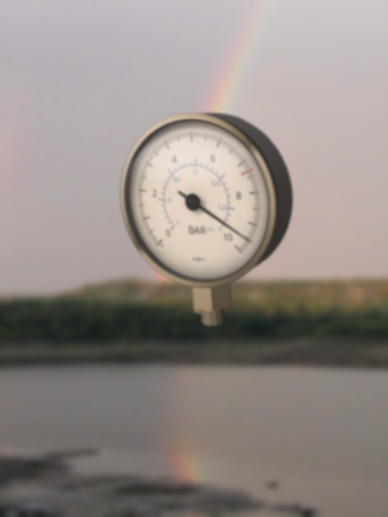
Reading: 9.5 bar
